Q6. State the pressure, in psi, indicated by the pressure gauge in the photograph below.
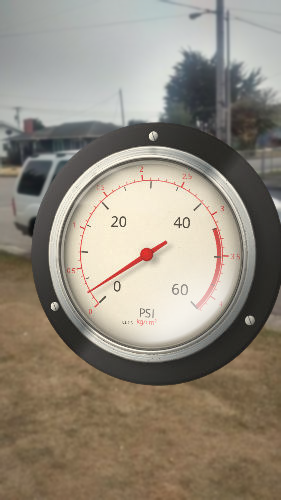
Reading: 2.5 psi
